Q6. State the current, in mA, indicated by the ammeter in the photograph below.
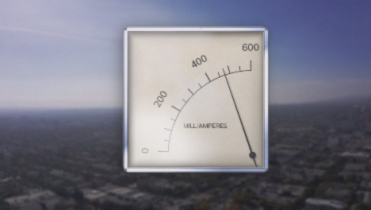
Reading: 475 mA
